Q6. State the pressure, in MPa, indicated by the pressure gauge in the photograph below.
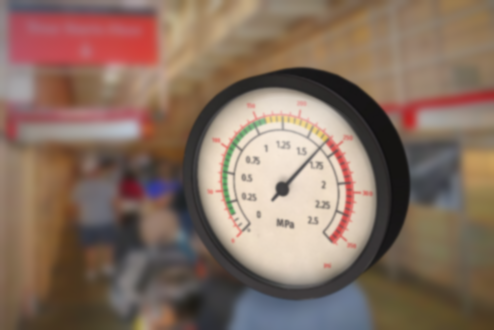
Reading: 1.65 MPa
